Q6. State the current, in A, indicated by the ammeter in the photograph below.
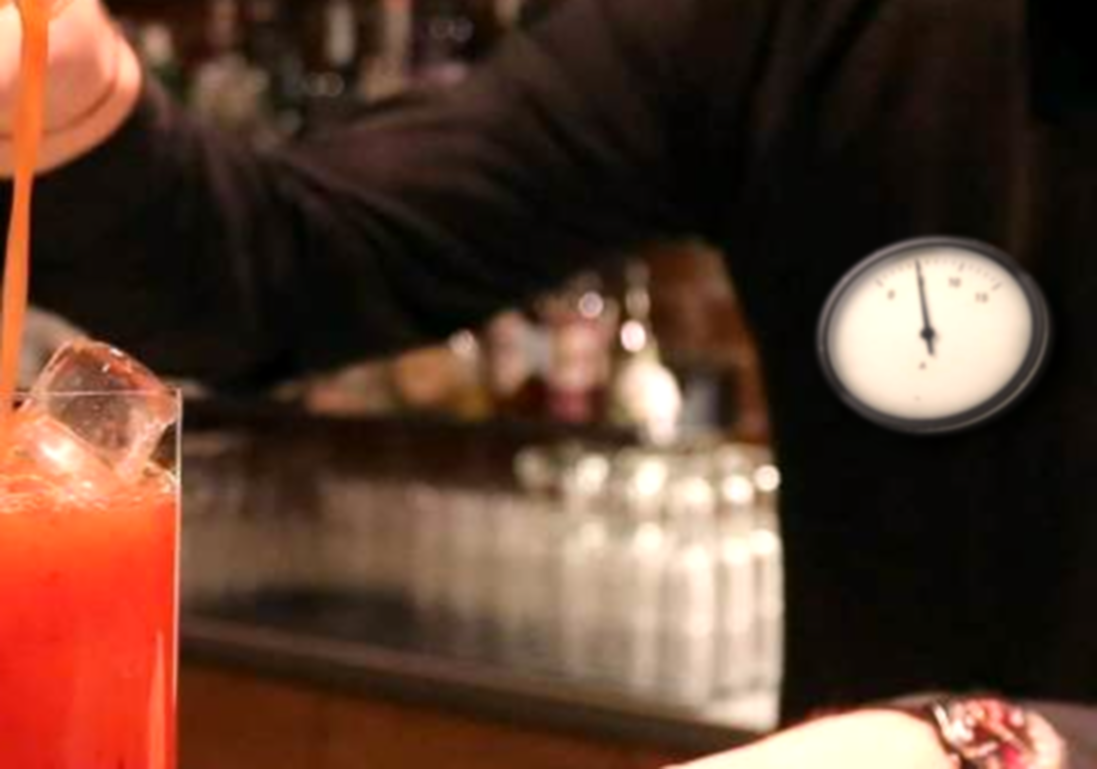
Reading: 5 A
